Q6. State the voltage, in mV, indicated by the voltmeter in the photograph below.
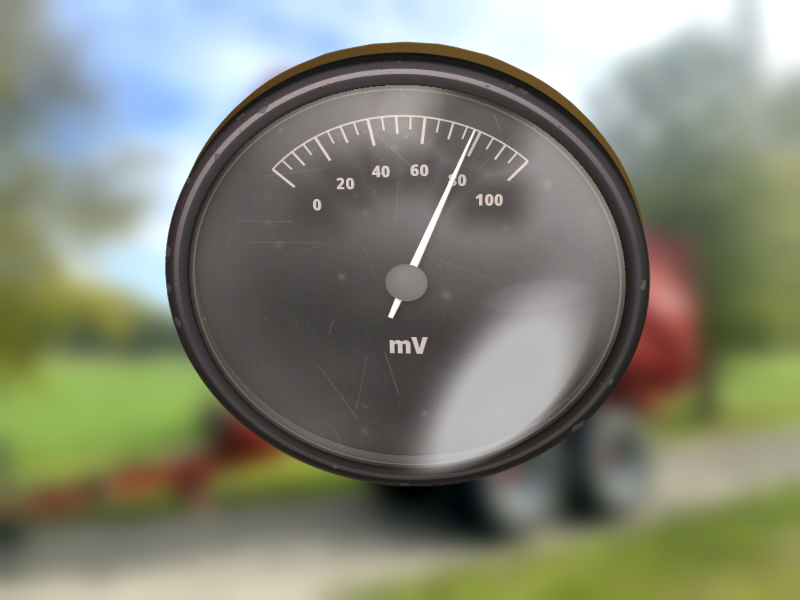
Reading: 77.5 mV
